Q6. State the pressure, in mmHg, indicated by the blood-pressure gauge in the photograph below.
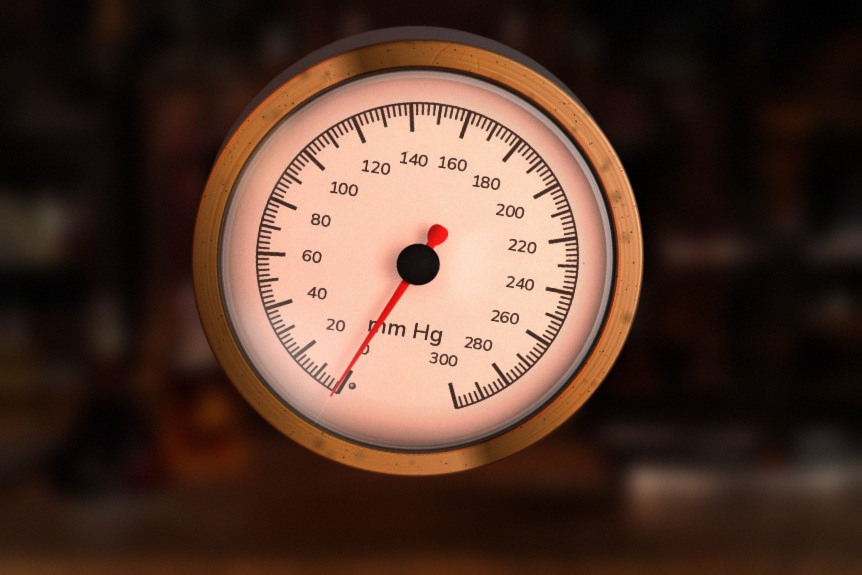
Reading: 2 mmHg
